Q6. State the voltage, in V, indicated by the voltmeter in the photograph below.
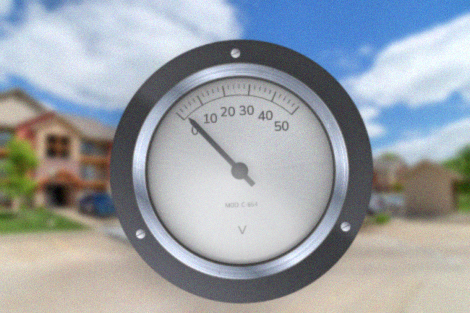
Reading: 2 V
